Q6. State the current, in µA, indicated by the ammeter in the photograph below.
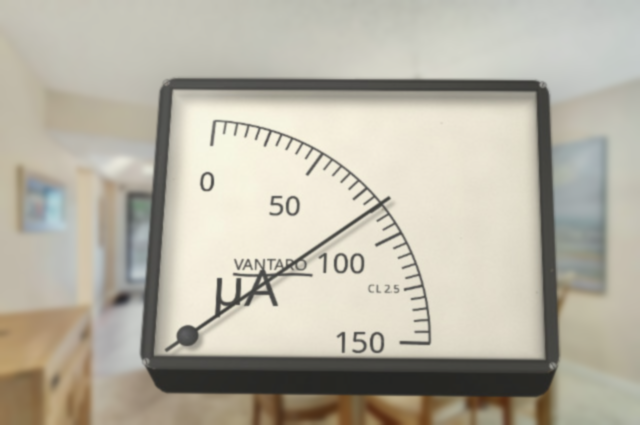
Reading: 85 µA
